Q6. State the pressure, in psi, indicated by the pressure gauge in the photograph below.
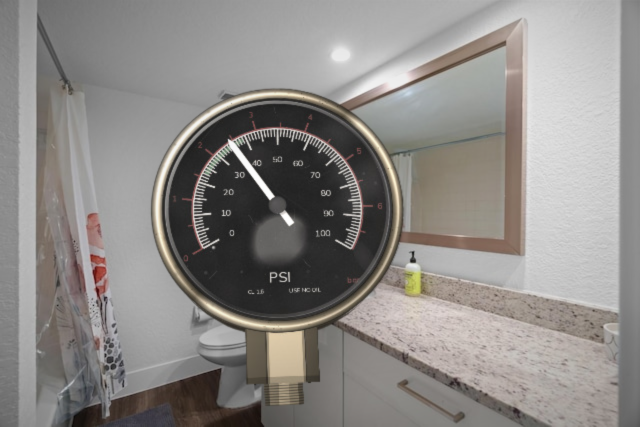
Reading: 35 psi
